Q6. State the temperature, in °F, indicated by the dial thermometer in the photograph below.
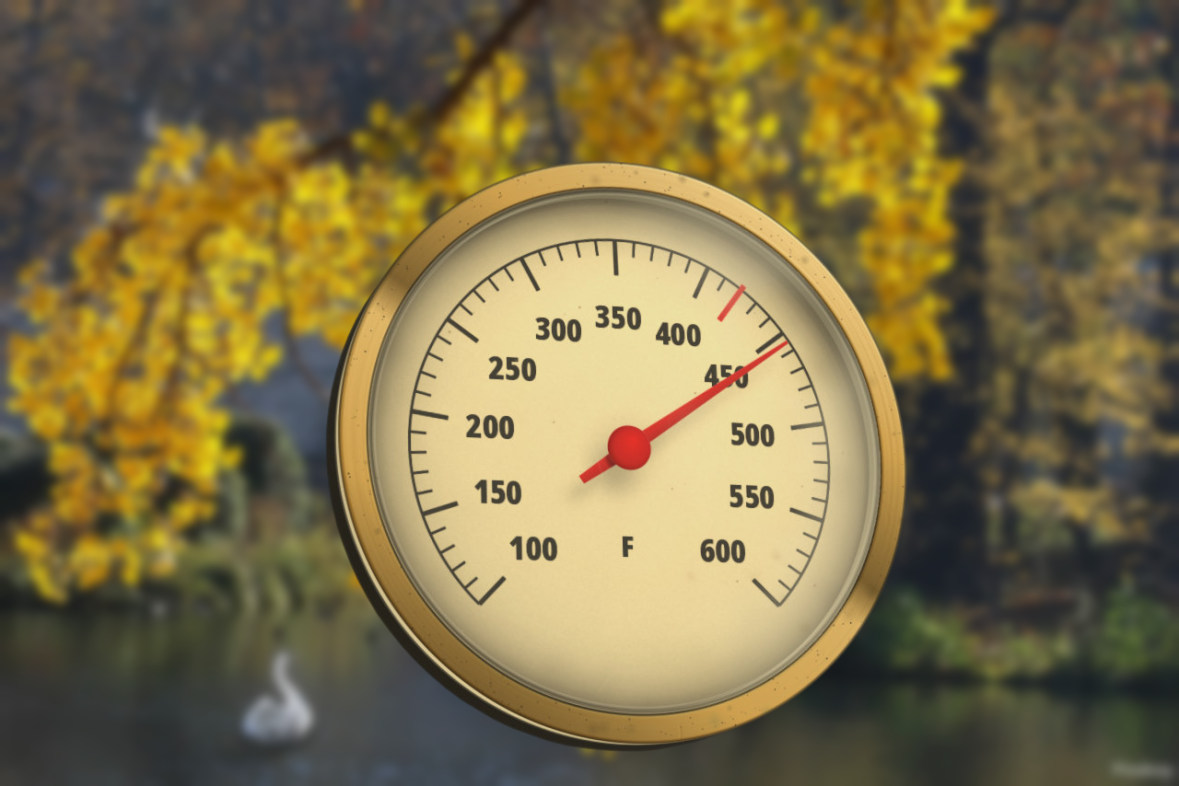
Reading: 455 °F
